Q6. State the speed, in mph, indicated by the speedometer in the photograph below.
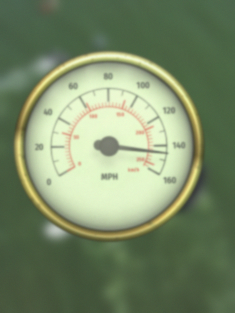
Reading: 145 mph
